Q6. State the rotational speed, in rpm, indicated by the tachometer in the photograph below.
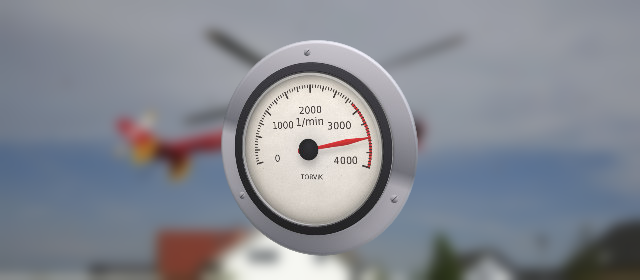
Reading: 3500 rpm
